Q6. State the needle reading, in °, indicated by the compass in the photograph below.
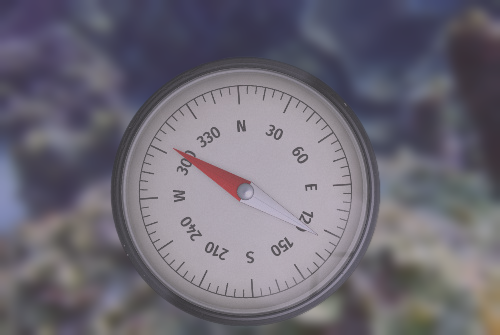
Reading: 305 °
